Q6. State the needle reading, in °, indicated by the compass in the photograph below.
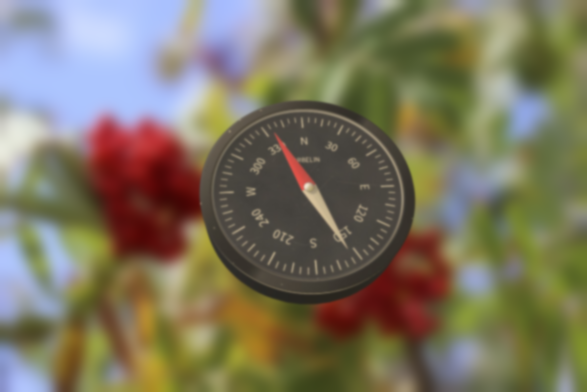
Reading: 335 °
